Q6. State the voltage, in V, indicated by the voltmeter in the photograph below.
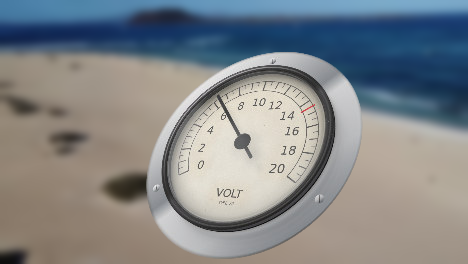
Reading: 6.5 V
